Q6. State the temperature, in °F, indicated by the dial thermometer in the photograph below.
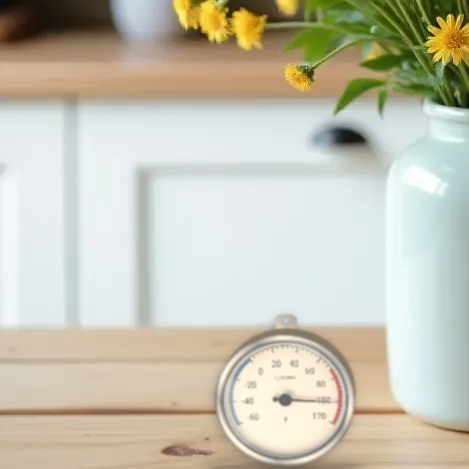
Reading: 100 °F
